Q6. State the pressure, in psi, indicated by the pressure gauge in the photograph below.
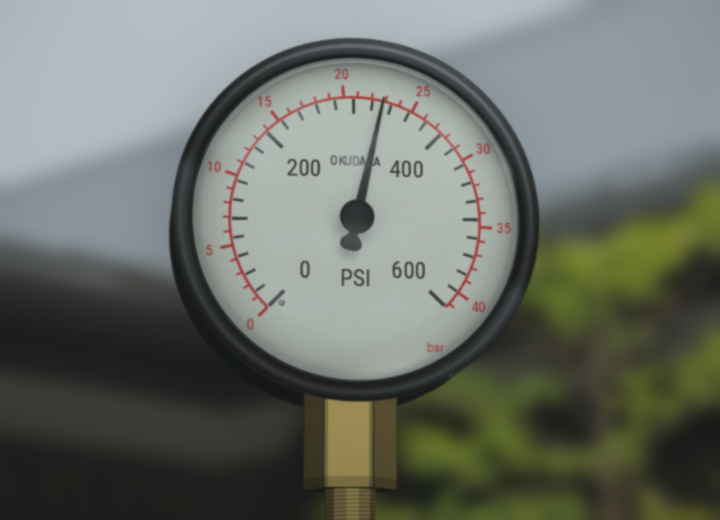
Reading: 330 psi
